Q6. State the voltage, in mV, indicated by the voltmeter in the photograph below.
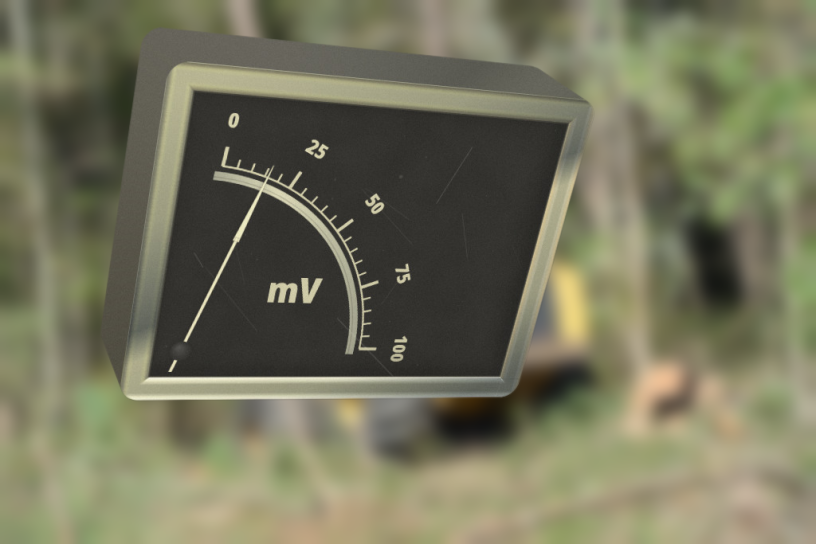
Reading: 15 mV
